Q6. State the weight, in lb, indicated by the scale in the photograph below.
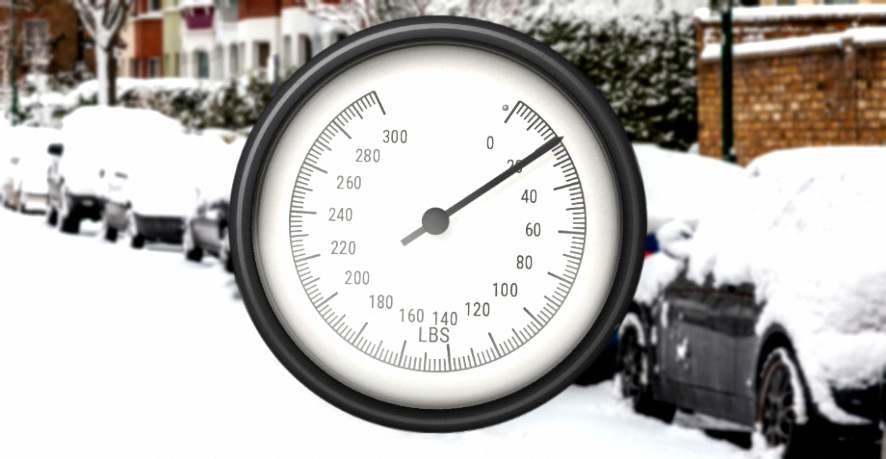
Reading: 22 lb
